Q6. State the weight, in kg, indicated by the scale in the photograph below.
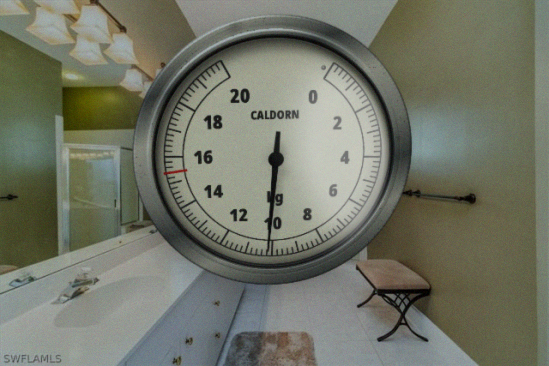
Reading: 10.2 kg
